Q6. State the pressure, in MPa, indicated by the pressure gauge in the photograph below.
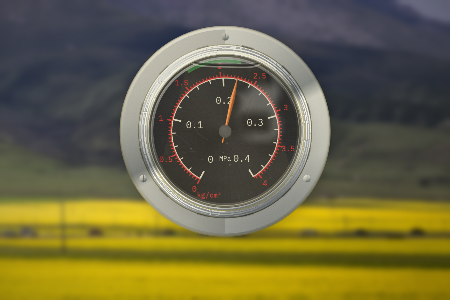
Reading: 0.22 MPa
